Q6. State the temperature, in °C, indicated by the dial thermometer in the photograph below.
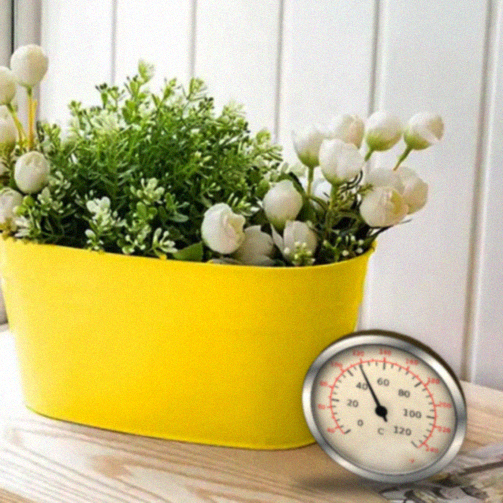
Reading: 48 °C
